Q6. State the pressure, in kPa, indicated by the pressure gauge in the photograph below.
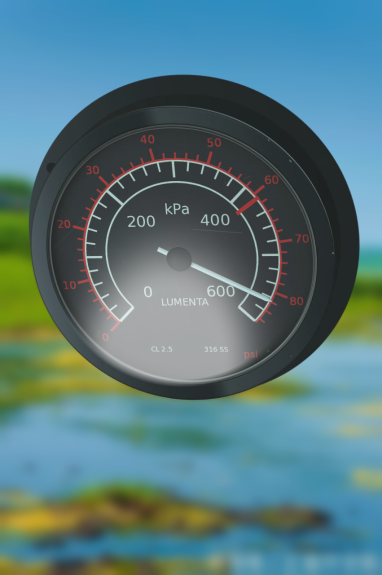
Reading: 560 kPa
